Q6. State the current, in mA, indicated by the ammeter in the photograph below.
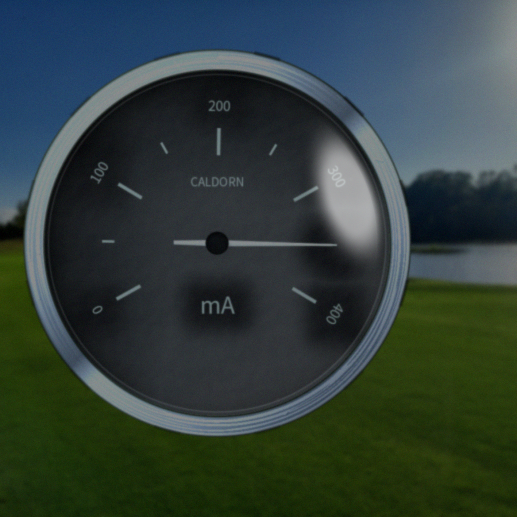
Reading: 350 mA
